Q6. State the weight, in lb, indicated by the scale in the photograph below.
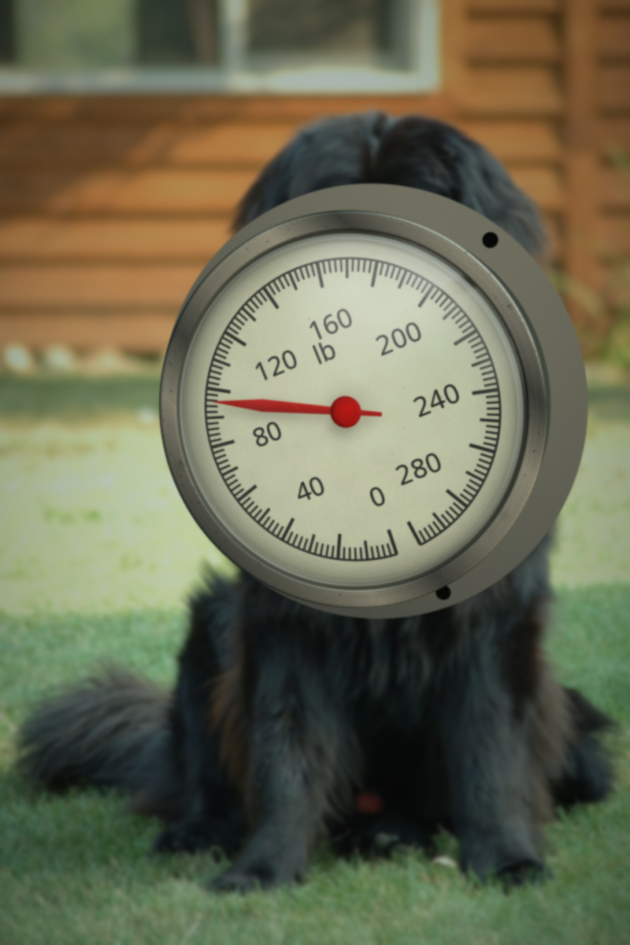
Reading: 96 lb
